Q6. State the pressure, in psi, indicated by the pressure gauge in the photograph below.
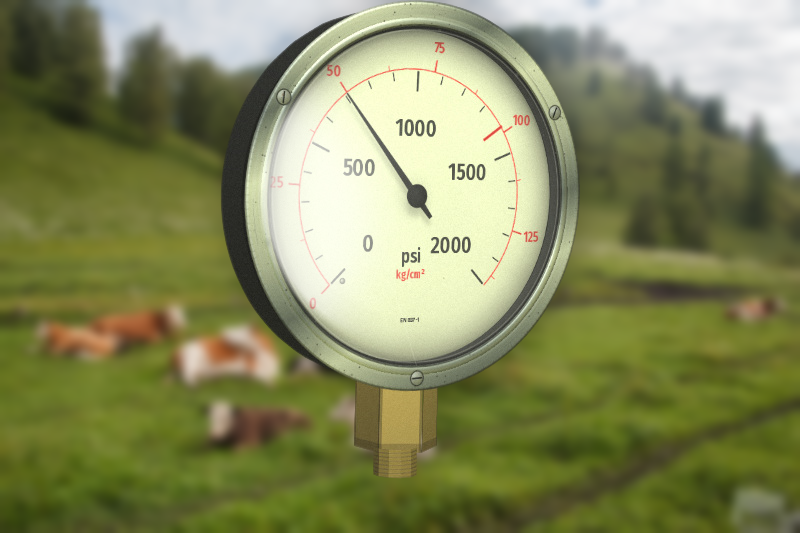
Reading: 700 psi
